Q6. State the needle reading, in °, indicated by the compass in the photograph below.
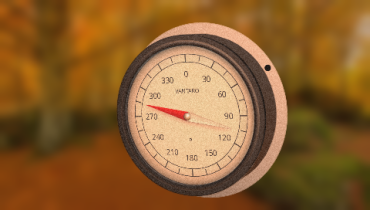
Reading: 285 °
